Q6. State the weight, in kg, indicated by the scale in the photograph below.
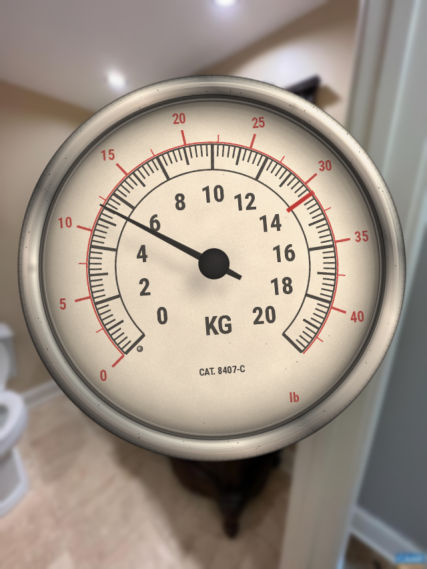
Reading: 5.4 kg
